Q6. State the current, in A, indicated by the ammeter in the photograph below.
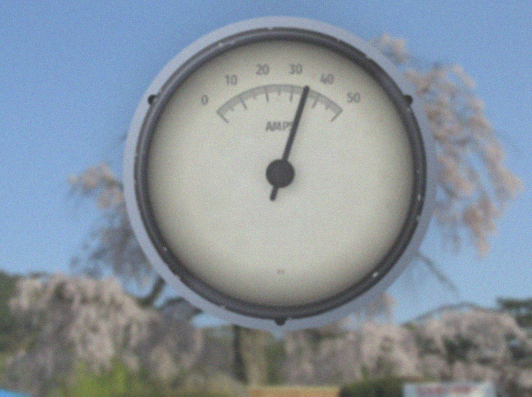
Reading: 35 A
